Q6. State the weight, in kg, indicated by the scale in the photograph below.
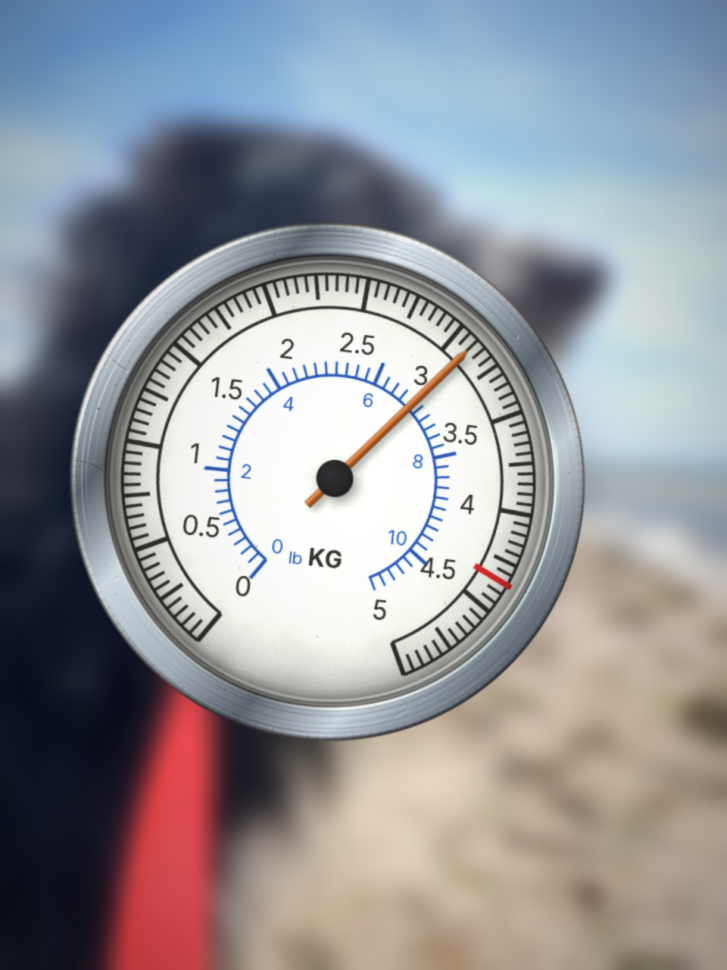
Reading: 3.1 kg
